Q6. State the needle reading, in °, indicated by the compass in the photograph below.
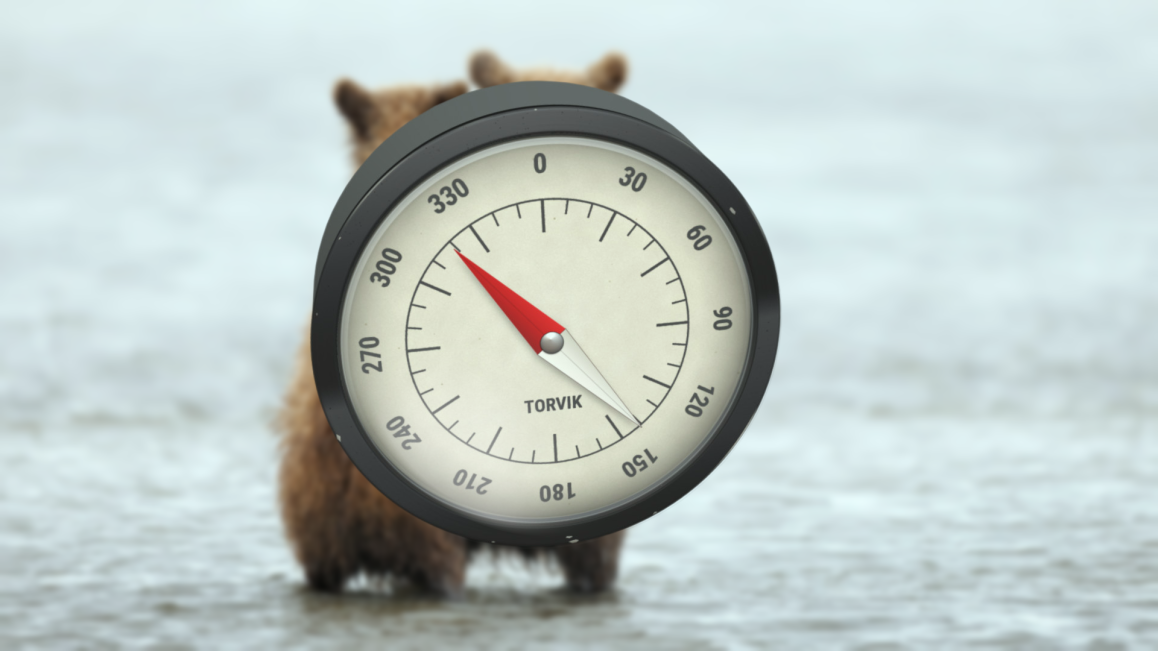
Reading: 320 °
